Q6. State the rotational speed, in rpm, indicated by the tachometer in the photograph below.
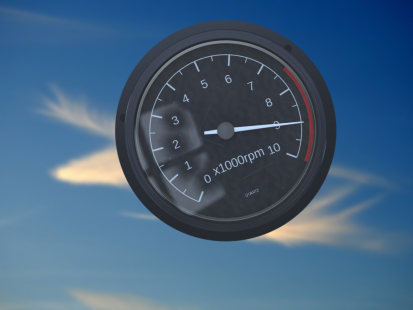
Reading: 9000 rpm
